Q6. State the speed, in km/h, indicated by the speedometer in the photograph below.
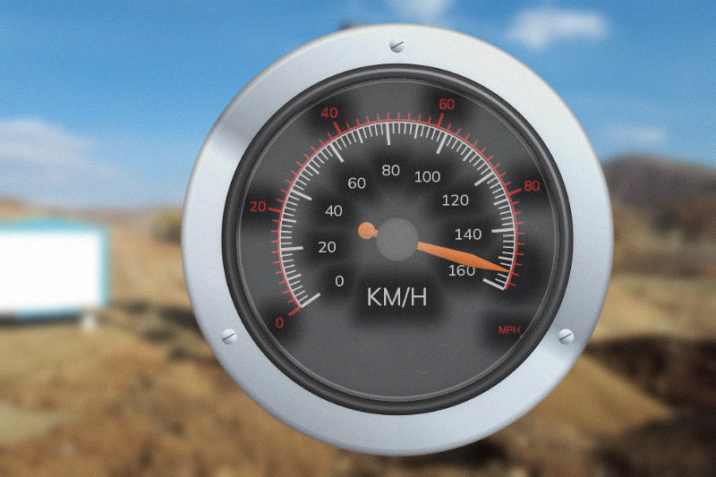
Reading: 154 km/h
